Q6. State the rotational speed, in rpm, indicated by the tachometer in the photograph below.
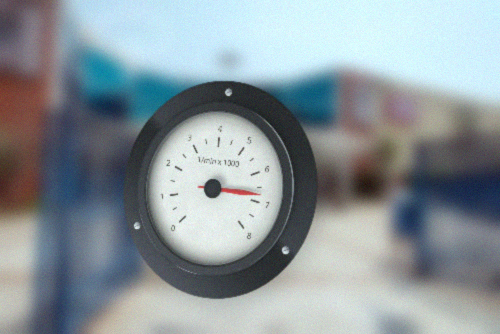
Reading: 6750 rpm
